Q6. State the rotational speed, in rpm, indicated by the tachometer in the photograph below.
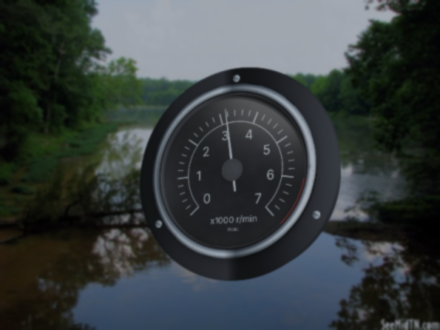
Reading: 3200 rpm
